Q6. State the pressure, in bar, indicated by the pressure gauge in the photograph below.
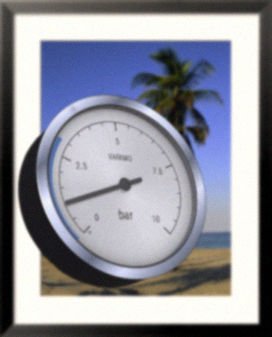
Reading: 1 bar
